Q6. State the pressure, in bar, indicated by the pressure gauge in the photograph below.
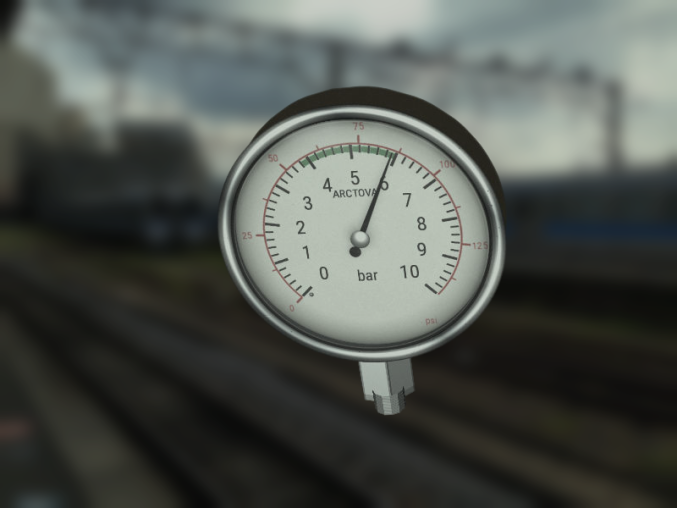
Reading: 5.9 bar
